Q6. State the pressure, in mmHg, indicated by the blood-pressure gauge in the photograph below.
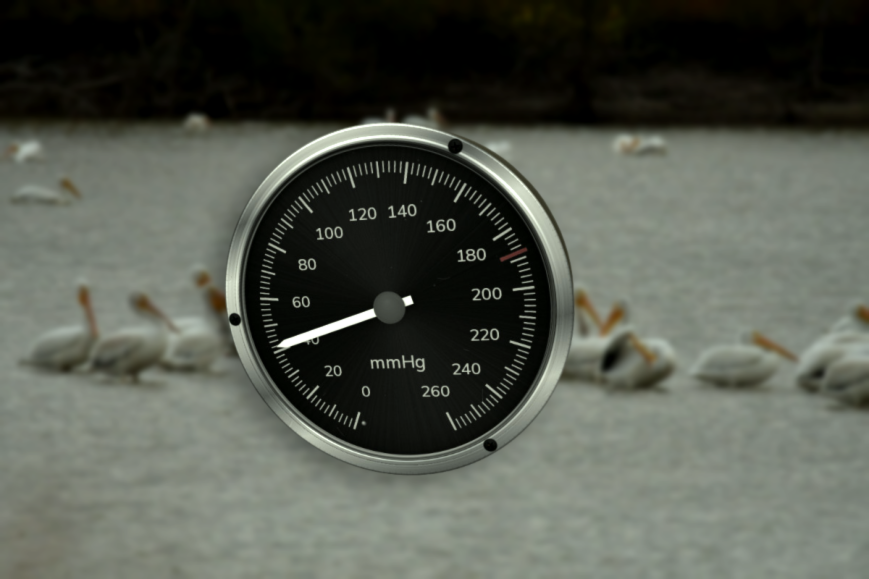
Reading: 42 mmHg
